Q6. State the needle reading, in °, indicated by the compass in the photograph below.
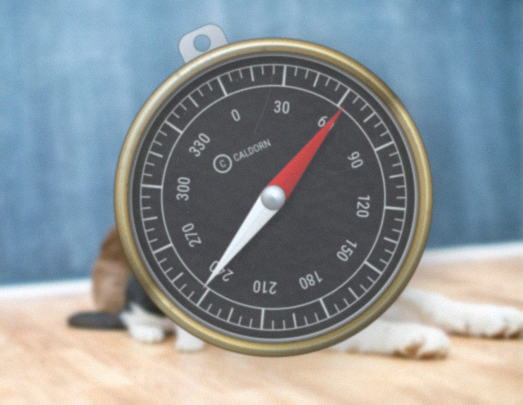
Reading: 62.5 °
